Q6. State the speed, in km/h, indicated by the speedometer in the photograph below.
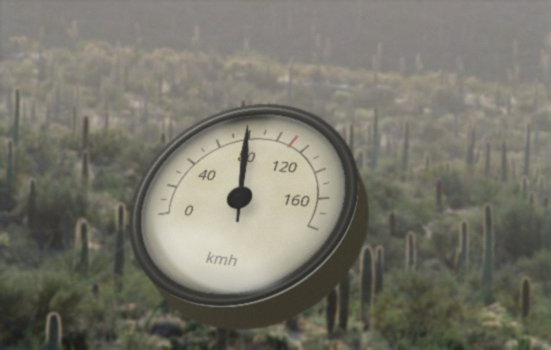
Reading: 80 km/h
